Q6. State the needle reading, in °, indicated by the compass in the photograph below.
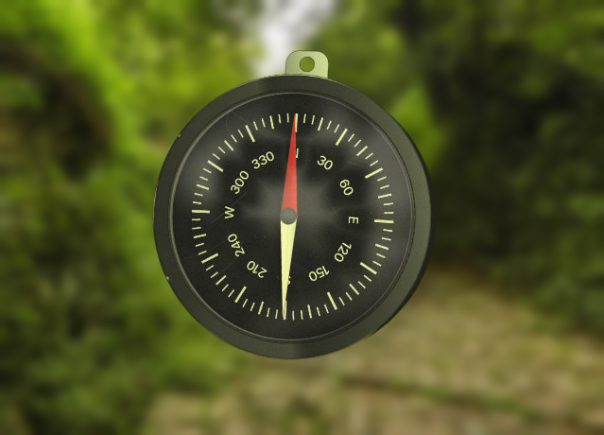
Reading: 0 °
